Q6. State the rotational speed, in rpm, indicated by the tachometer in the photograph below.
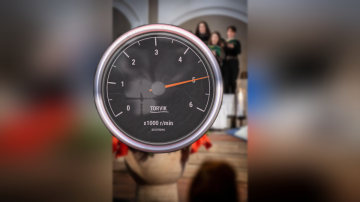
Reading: 5000 rpm
